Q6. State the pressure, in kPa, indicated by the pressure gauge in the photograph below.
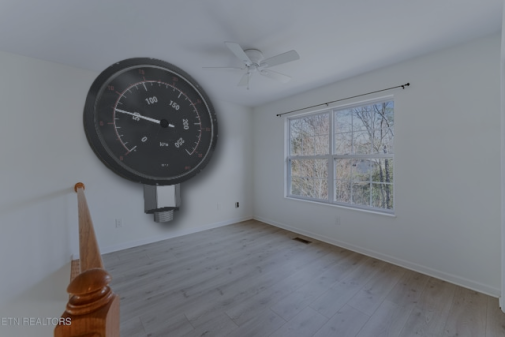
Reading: 50 kPa
